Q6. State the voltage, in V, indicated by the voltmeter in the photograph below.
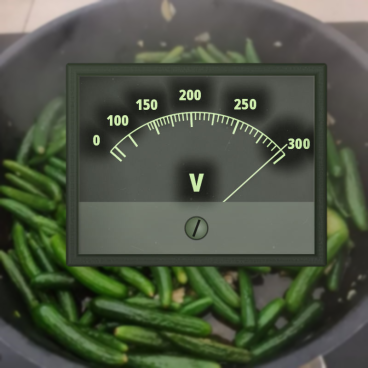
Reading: 295 V
